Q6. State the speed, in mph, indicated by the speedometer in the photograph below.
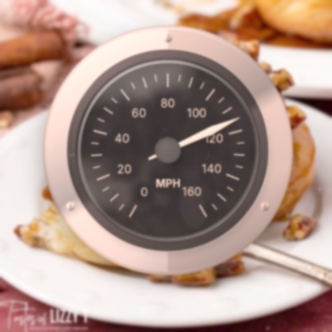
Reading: 115 mph
